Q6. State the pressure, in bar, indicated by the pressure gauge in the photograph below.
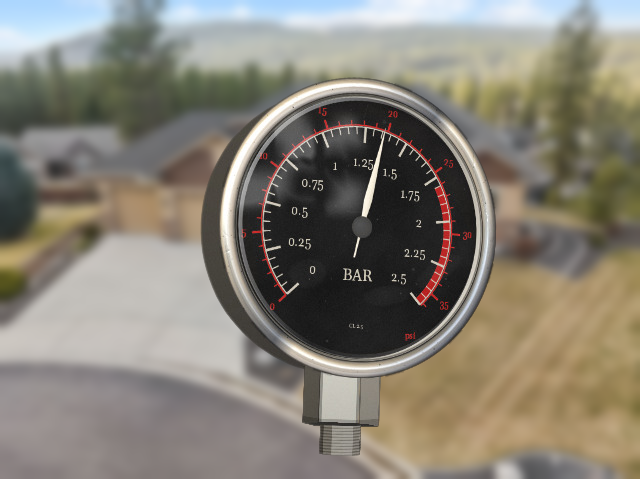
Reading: 1.35 bar
